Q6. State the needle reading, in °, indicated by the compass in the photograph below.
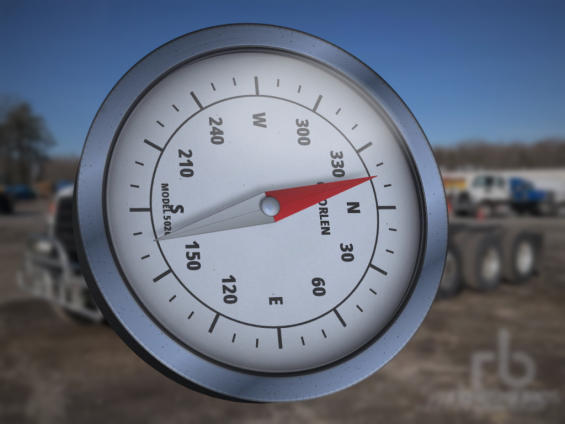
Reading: 345 °
